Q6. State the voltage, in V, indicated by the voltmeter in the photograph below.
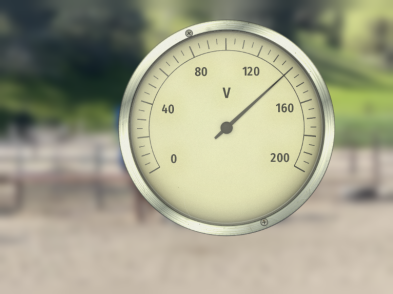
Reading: 140 V
